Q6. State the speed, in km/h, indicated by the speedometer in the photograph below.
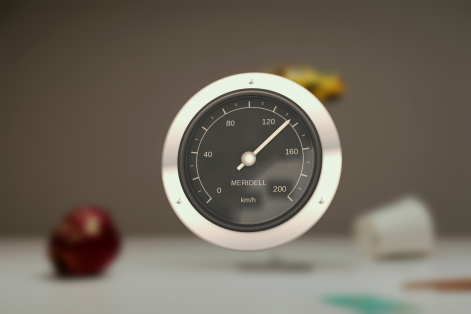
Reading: 135 km/h
